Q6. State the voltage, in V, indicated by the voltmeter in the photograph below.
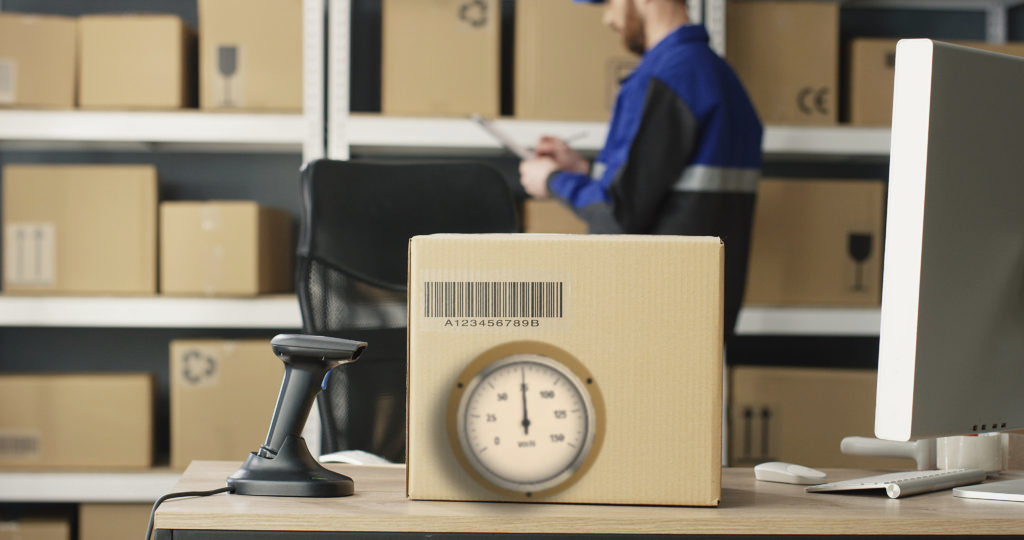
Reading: 75 V
